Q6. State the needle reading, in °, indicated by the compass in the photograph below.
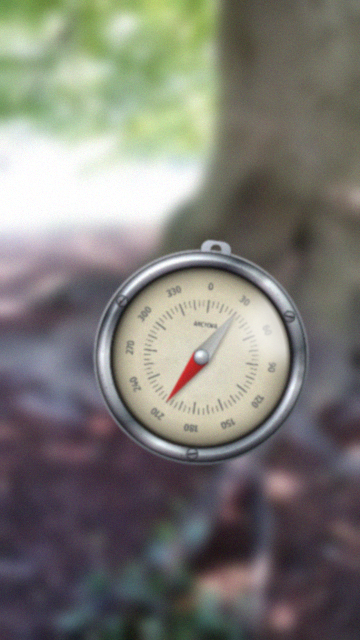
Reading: 210 °
